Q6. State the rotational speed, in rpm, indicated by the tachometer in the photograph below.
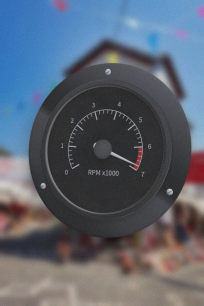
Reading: 6800 rpm
